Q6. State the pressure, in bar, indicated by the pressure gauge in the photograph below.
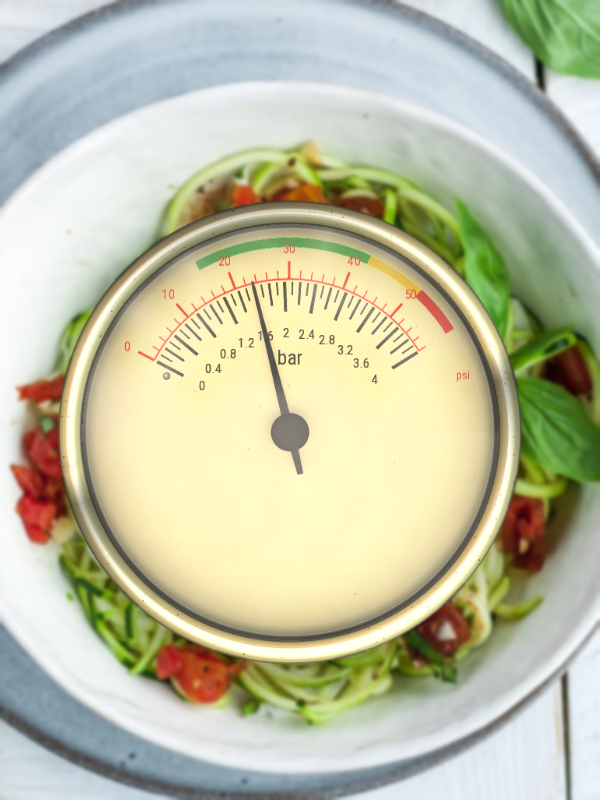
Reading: 1.6 bar
